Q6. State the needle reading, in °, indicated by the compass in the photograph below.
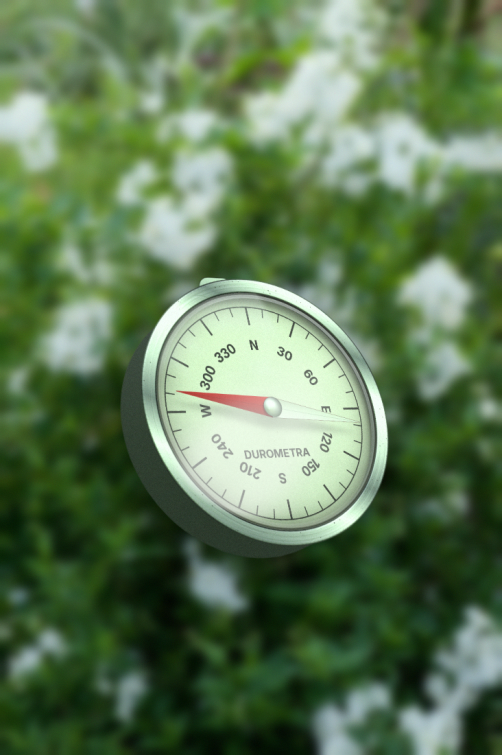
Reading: 280 °
